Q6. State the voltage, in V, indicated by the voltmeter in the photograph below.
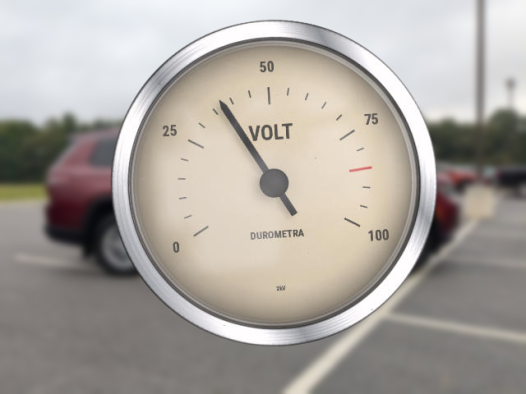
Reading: 37.5 V
